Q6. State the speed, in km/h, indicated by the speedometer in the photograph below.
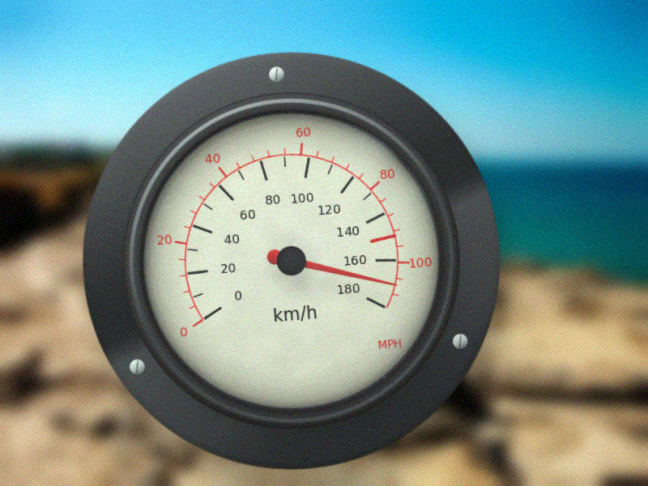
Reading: 170 km/h
